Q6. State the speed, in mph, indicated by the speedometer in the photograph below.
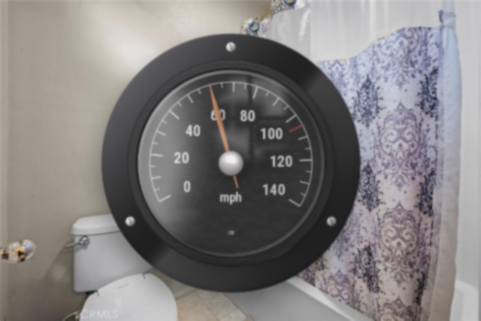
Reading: 60 mph
